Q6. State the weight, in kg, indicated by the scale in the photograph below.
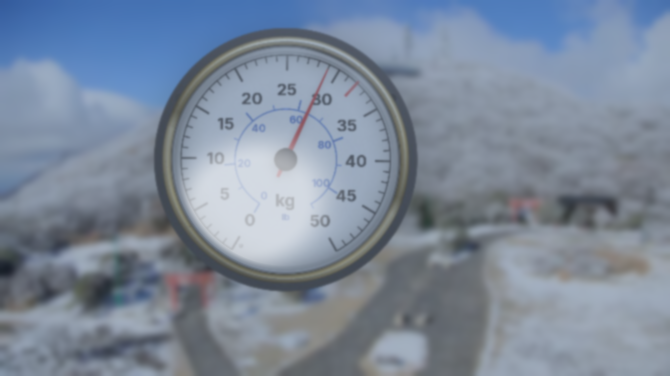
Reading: 29 kg
